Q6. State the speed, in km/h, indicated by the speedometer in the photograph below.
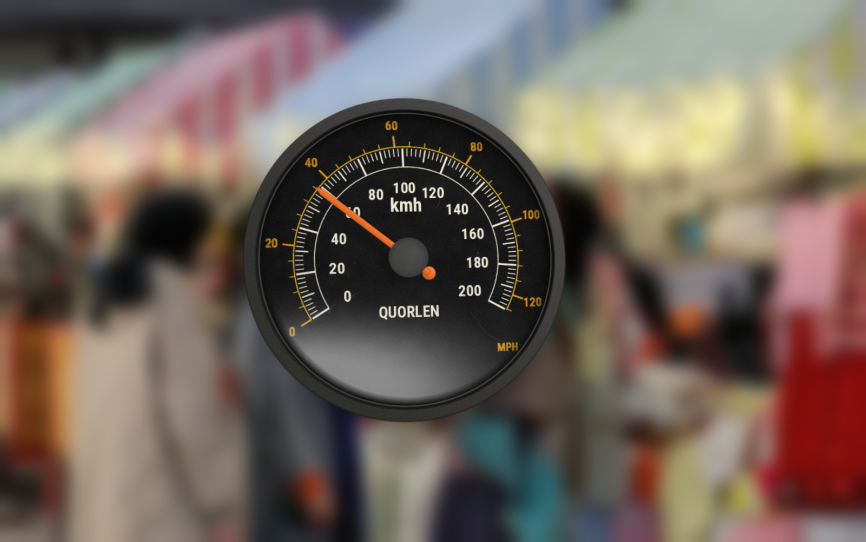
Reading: 58 km/h
